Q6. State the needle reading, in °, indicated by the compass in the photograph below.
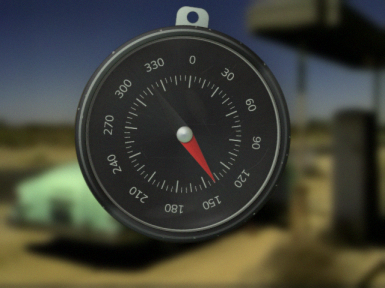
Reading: 140 °
